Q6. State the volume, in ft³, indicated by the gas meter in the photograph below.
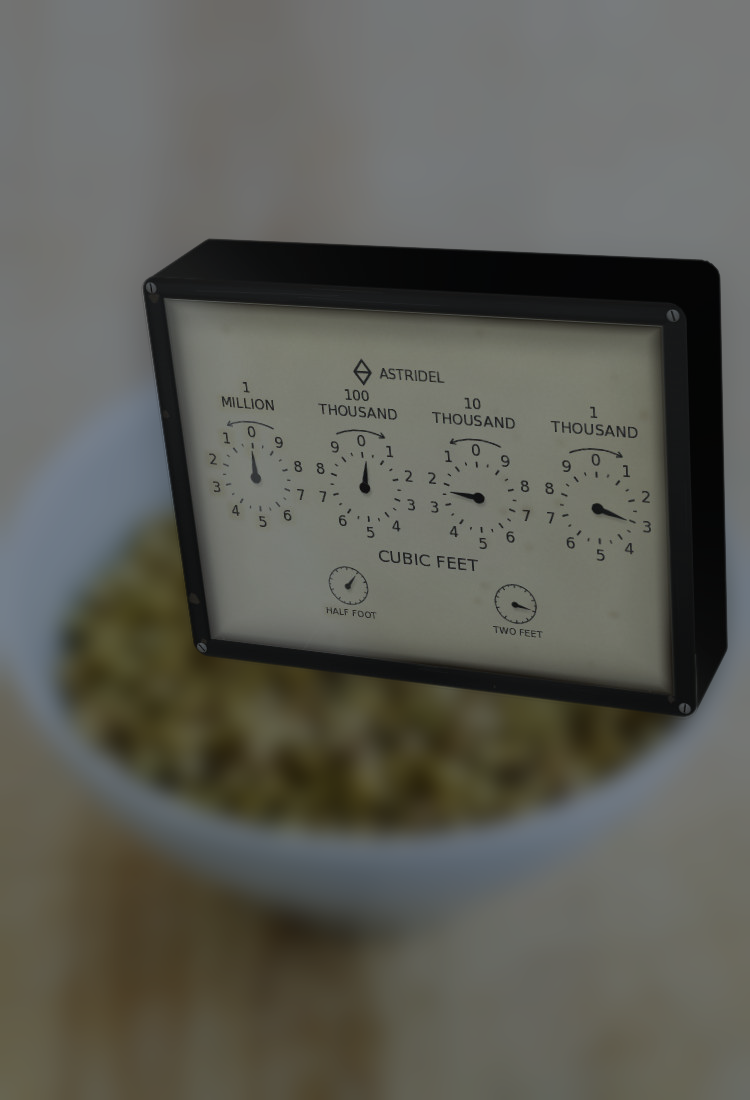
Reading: 2300 ft³
